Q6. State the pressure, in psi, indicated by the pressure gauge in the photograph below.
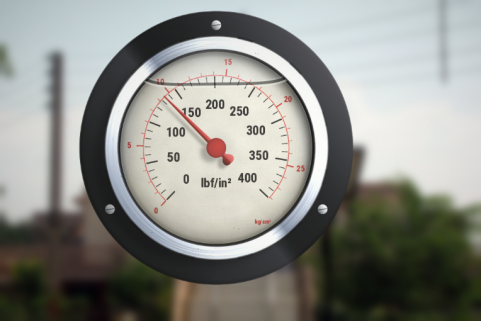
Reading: 135 psi
